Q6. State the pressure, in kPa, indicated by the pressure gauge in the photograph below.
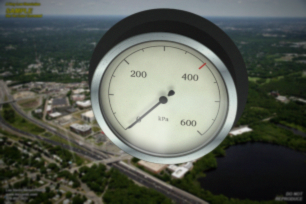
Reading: 0 kPa
